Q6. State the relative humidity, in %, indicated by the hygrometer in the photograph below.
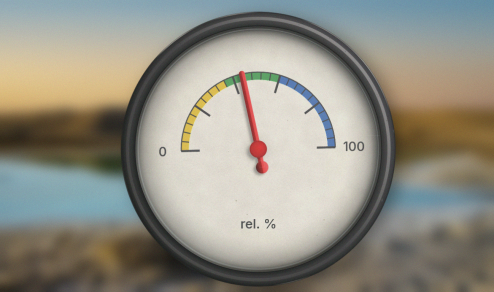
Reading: 44 %
